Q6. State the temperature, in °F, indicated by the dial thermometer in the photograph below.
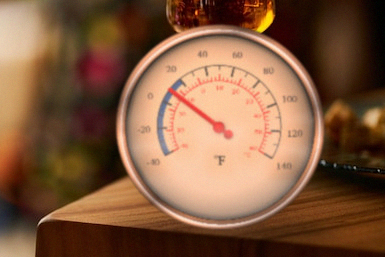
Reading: 10 °F
